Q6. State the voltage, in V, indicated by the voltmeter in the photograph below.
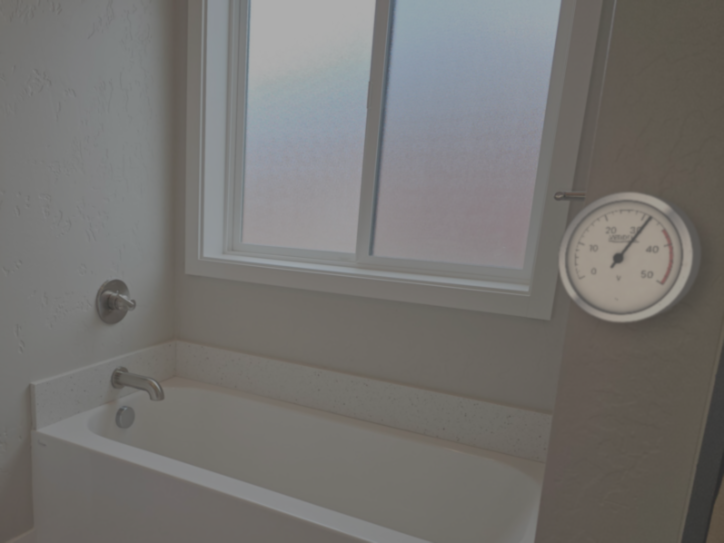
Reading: 32 V
